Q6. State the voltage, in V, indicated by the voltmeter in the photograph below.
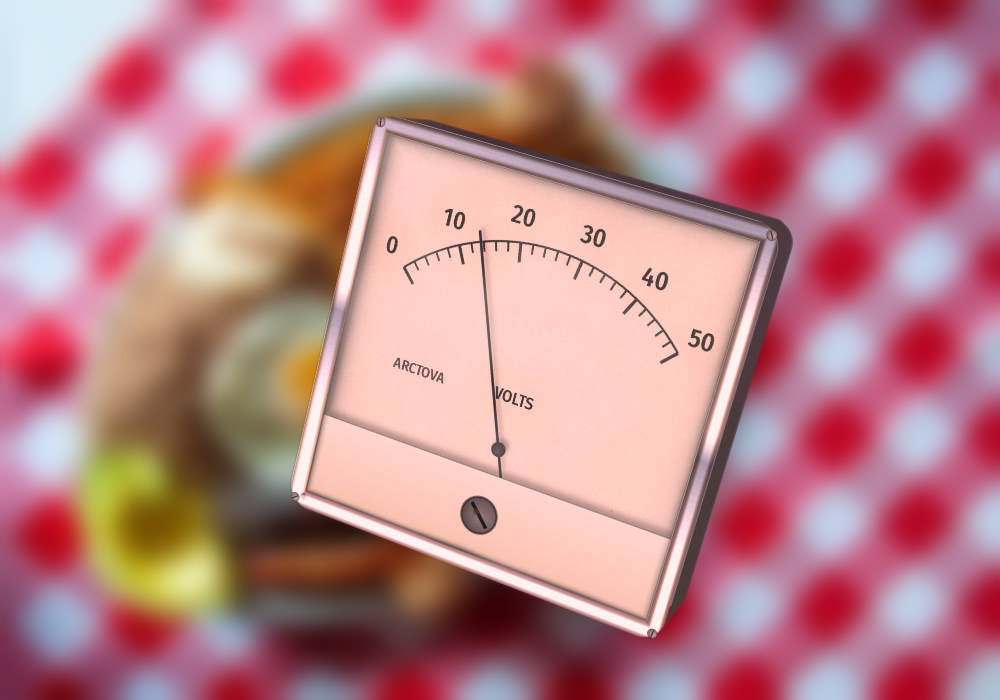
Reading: 14 V
